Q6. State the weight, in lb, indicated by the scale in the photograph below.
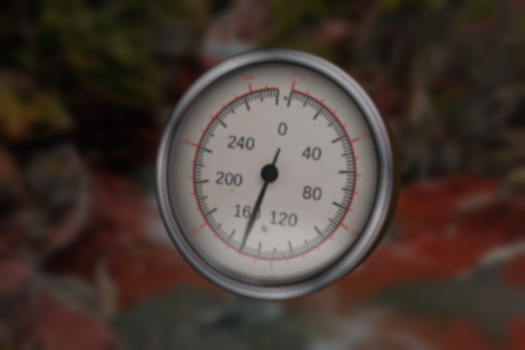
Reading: 150 lb
